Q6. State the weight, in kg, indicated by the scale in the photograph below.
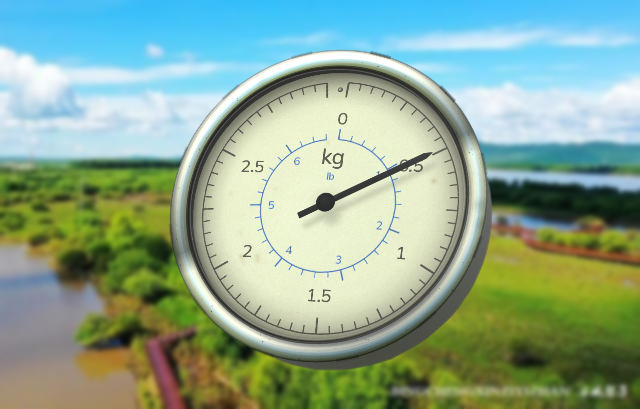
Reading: 0.5 kg
